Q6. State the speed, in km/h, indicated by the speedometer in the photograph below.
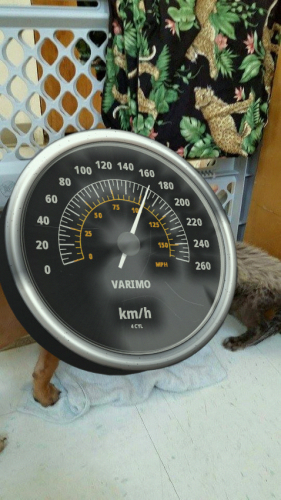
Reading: 165 km/h
